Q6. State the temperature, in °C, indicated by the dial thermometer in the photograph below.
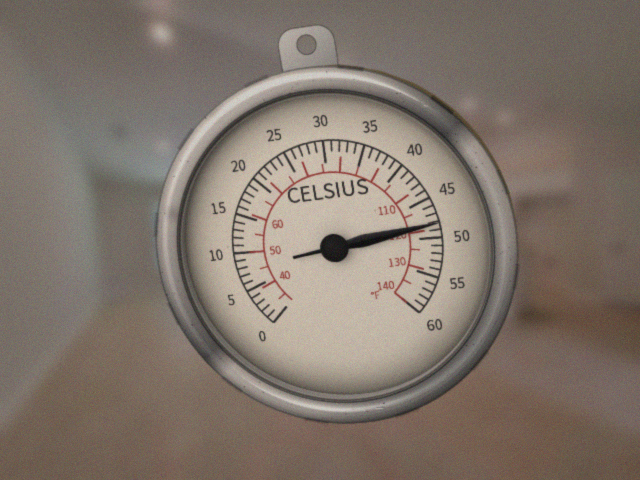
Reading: 48 °C
